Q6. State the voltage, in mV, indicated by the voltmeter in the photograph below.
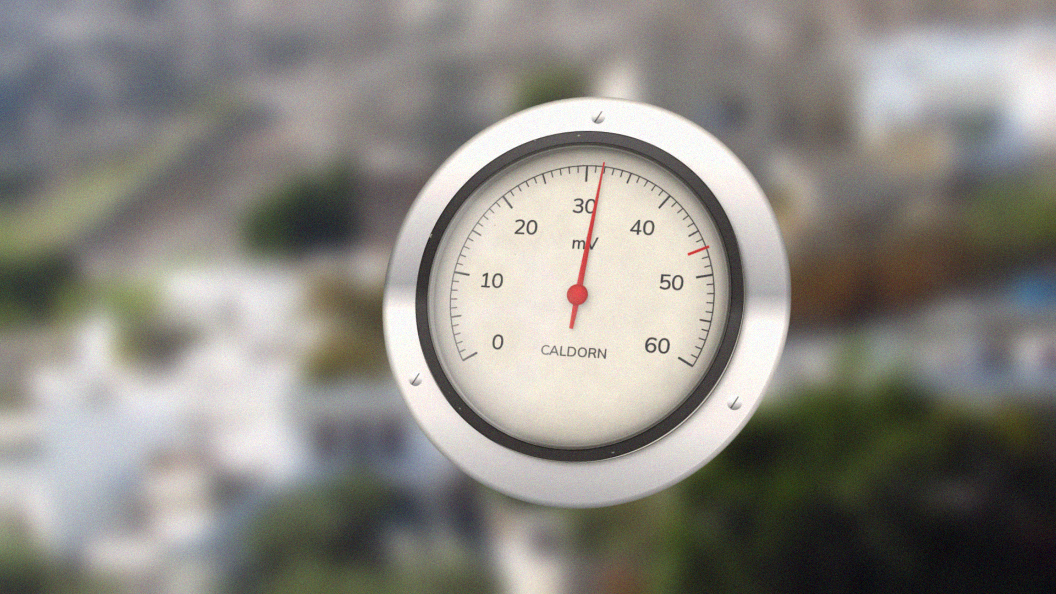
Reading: 32 mV
